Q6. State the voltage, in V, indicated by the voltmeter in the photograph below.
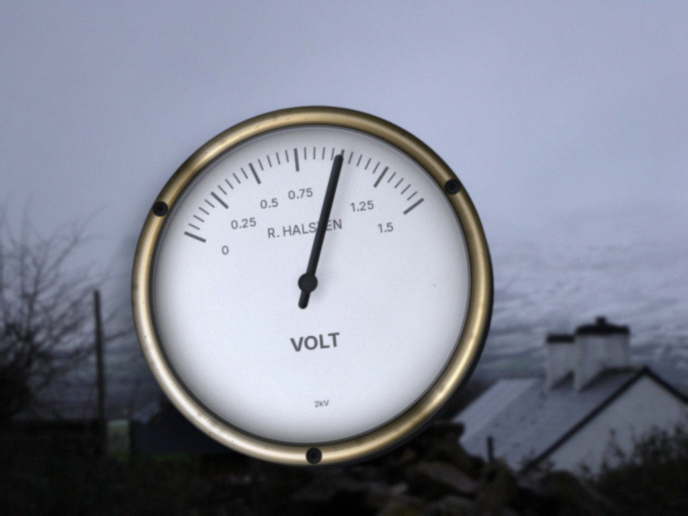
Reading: 1 V
